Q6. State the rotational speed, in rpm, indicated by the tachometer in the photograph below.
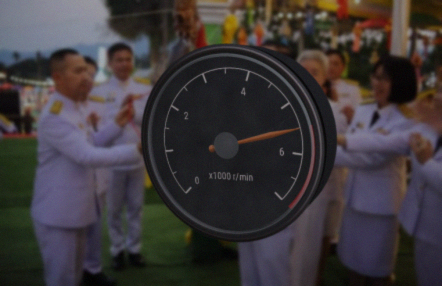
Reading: 5500 rpm
